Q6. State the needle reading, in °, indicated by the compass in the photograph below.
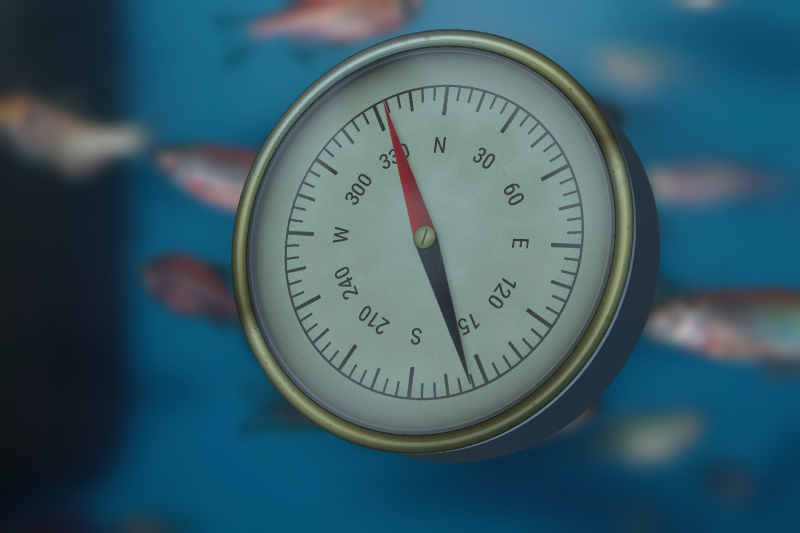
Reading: 335 °
